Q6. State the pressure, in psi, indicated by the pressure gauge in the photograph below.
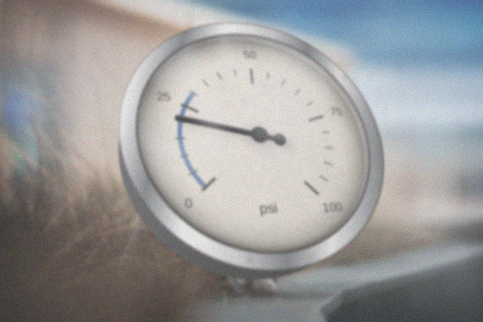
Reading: 20 psi
